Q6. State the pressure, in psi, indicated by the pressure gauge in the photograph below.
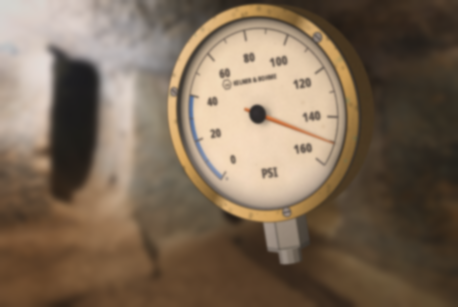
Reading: 150 psi
